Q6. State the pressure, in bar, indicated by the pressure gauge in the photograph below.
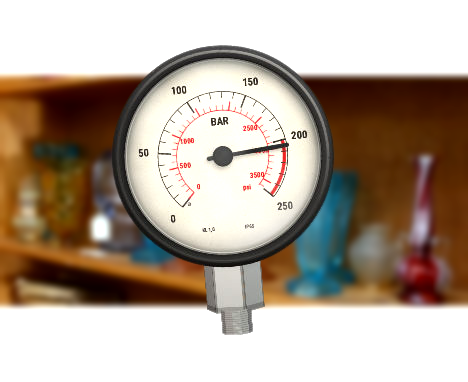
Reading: 205 bar
